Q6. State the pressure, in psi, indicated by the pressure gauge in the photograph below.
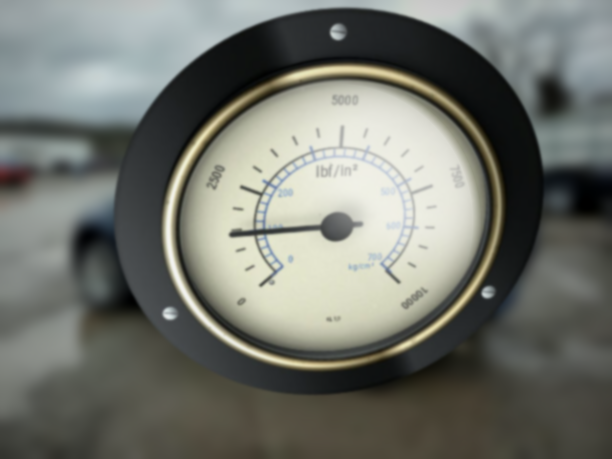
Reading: 1500 psi
